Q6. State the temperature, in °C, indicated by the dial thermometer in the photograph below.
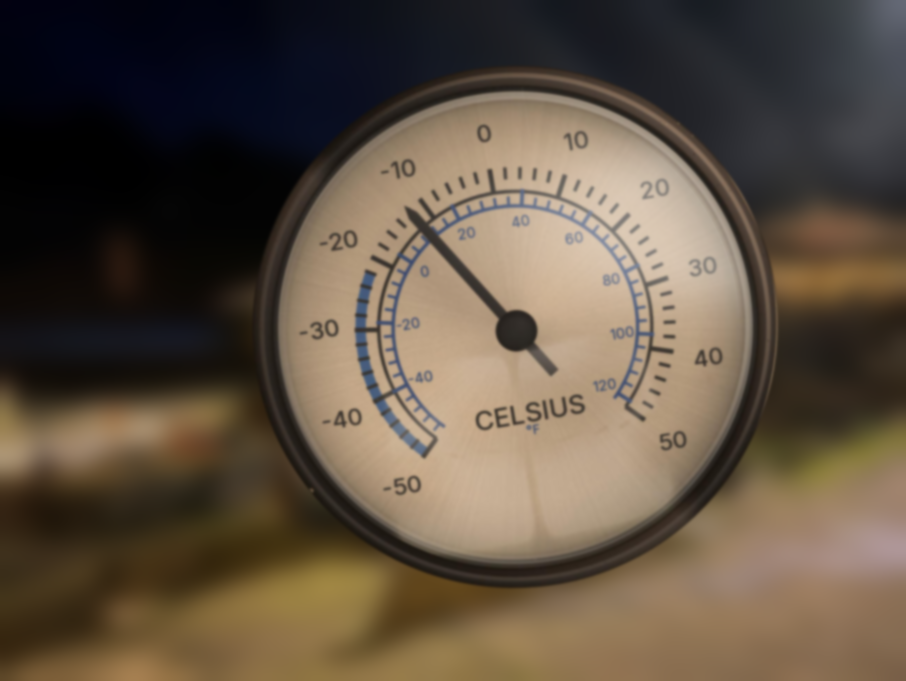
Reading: -12 °C
